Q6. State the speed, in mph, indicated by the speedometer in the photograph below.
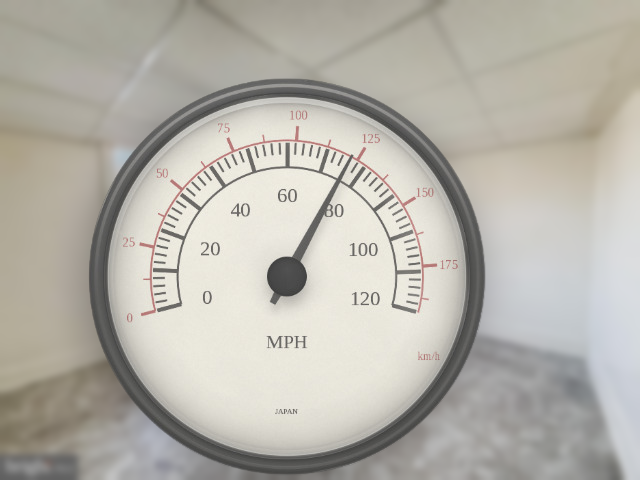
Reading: 76 mph
